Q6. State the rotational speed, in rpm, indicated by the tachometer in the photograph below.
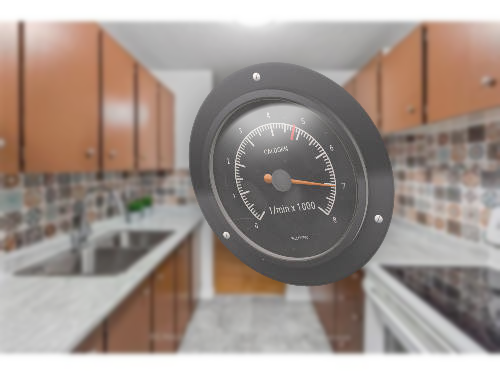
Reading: 7000 rpm
